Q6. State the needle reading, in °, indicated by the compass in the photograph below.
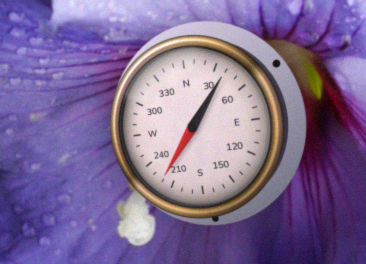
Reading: 220 °
